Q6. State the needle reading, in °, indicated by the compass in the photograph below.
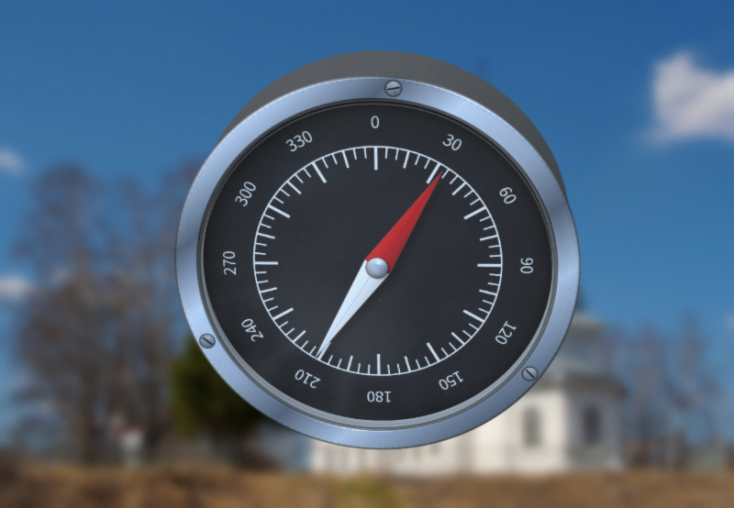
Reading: 32.5 °
